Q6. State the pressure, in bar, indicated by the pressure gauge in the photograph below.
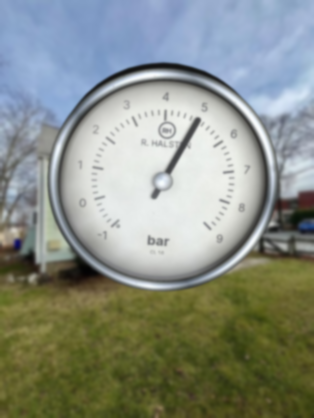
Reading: 5 bar
